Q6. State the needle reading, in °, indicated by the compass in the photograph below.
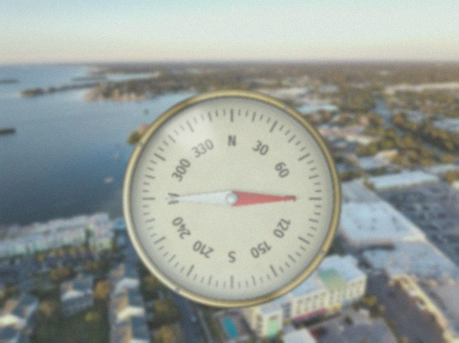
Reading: 90 °
